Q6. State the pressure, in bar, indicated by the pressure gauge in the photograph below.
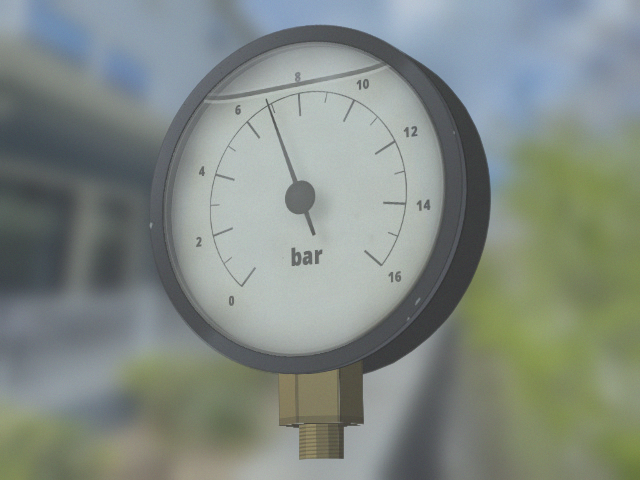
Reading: 7 bar
